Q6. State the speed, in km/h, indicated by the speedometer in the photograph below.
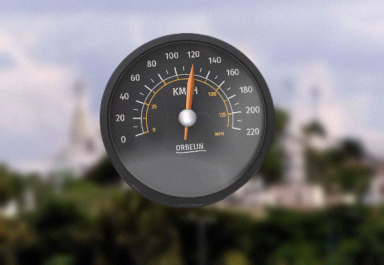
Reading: 120 km/h
